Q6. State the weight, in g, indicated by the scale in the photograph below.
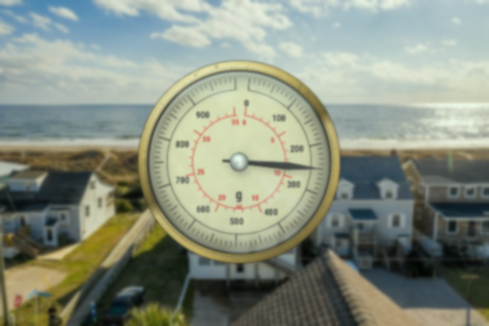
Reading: 250 g
